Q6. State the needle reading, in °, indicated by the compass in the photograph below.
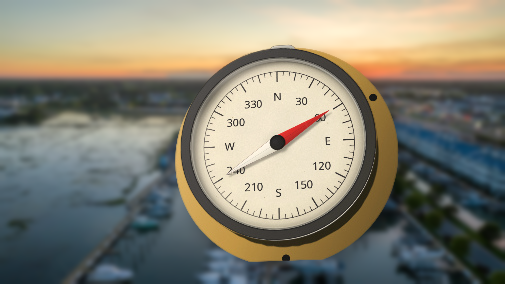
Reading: 60 °
